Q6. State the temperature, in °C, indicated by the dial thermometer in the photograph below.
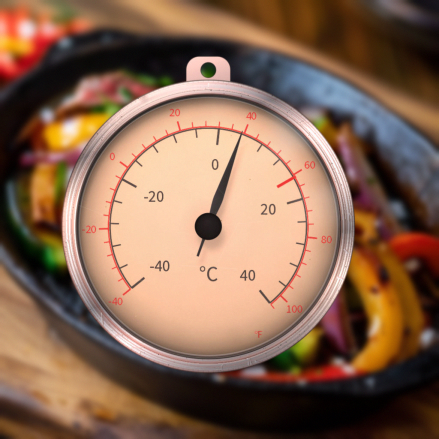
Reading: 4 °C
